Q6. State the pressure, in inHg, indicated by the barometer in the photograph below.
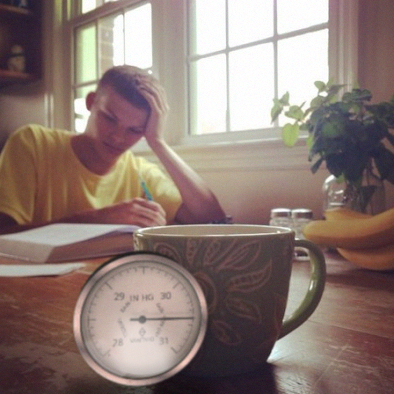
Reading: 30.5 inHg
